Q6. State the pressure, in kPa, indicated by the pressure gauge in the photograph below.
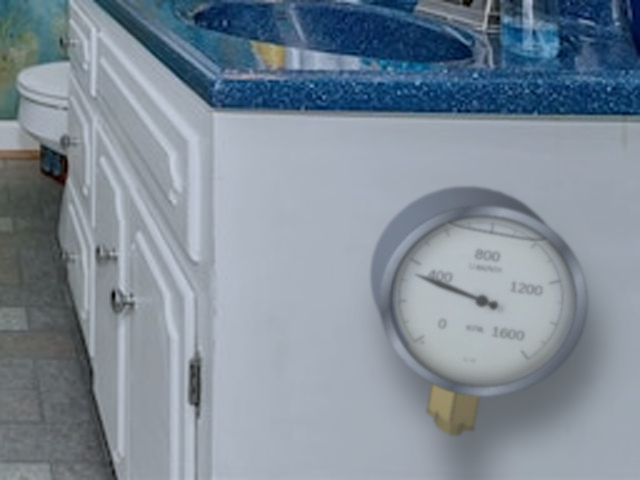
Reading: 350 kPa
